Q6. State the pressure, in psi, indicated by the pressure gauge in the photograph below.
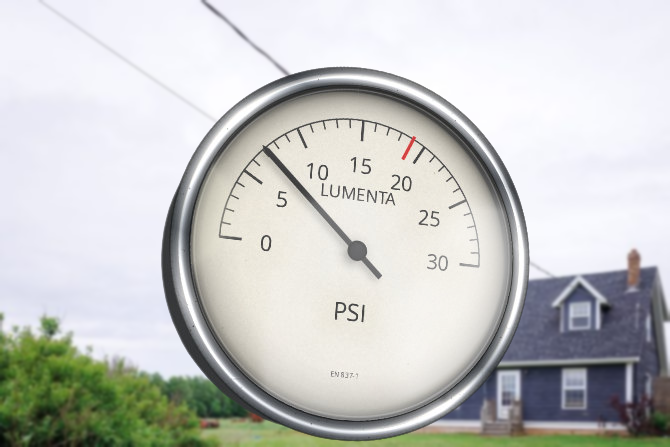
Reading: 7 psi
